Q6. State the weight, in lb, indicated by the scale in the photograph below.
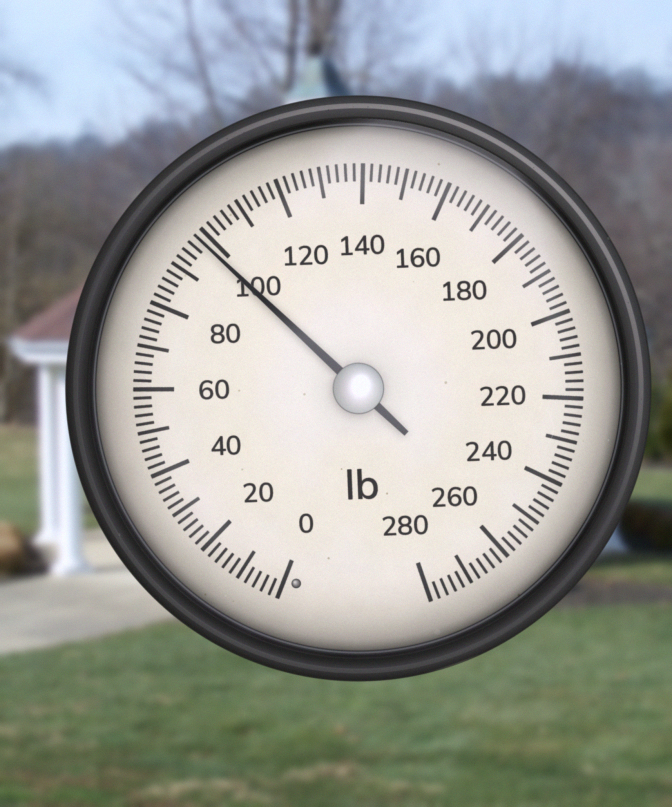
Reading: 98 lb
